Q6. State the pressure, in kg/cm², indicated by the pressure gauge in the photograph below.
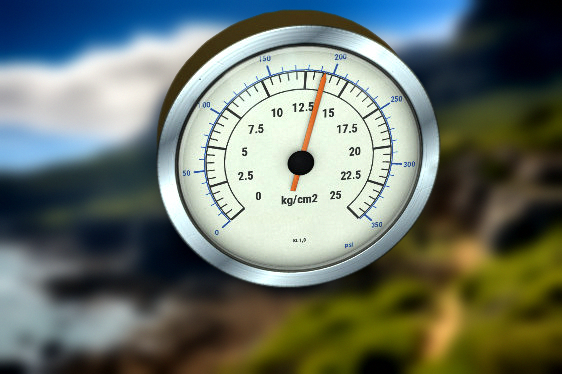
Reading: 13.5 kg/cm²
